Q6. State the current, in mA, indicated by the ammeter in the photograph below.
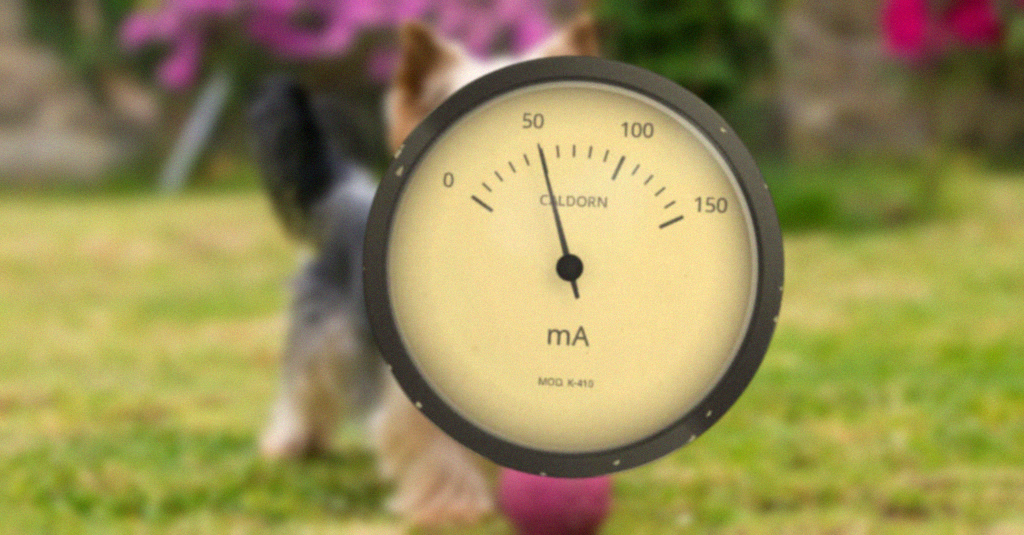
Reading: 50 mA
